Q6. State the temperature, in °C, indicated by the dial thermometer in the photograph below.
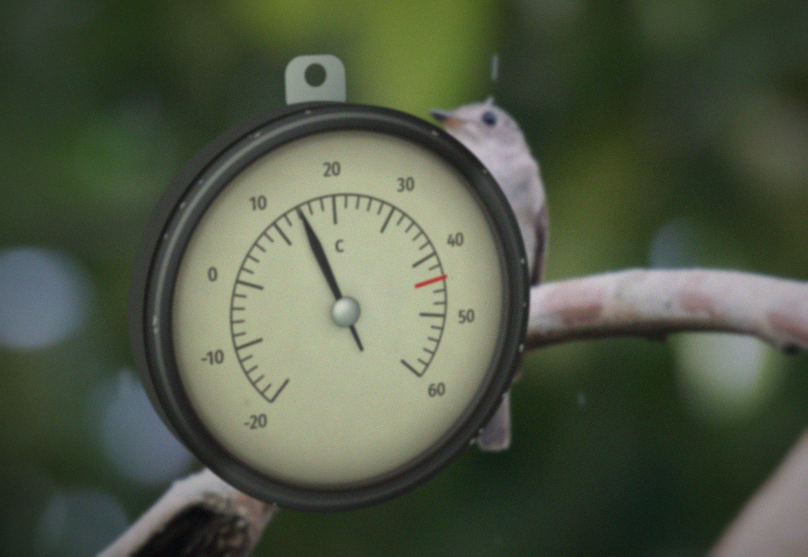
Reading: 14 °C
